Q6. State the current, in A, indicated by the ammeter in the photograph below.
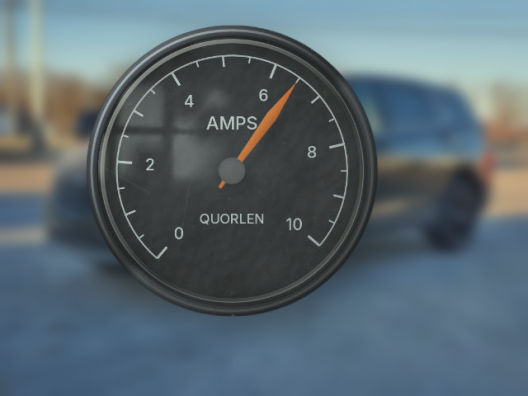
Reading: 6.5 A
